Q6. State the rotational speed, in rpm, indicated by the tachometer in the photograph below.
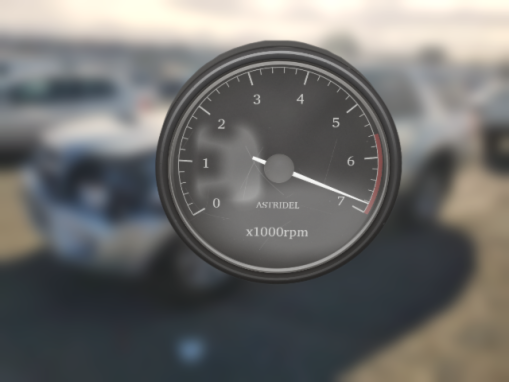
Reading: 6800 rpm
